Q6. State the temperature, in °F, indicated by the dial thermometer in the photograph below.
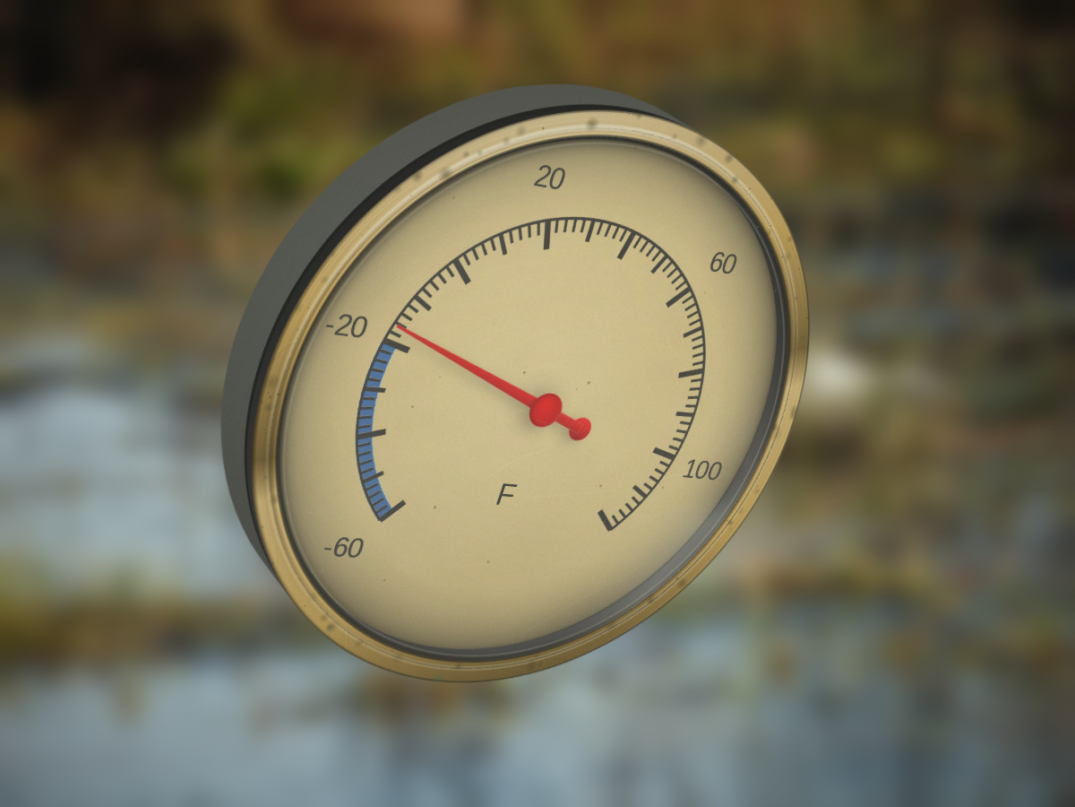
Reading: -16 °F
